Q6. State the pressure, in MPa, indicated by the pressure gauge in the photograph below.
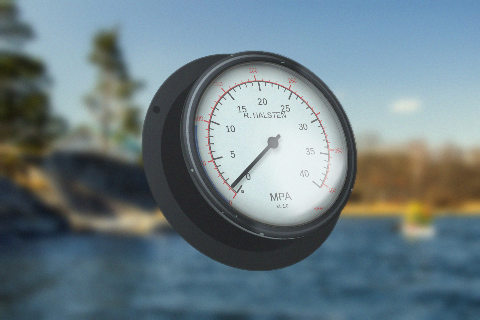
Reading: 1 MPa
